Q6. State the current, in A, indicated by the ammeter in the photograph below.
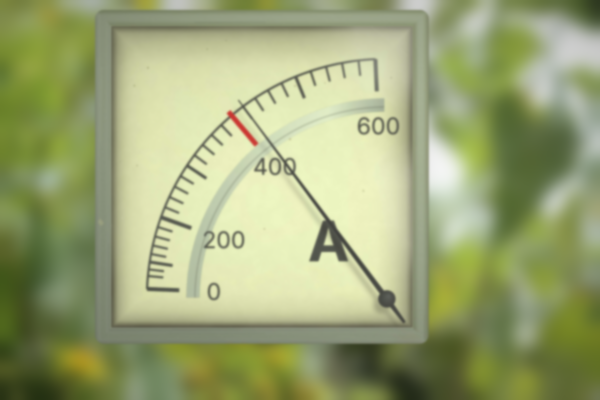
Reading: 420 A
